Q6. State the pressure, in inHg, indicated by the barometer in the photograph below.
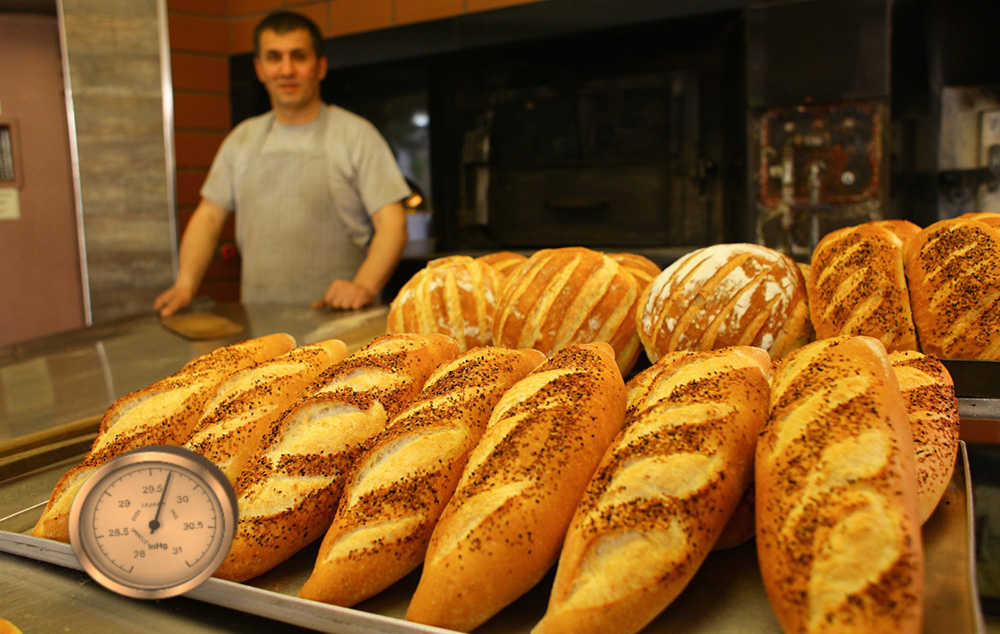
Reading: 29.7 inHg
